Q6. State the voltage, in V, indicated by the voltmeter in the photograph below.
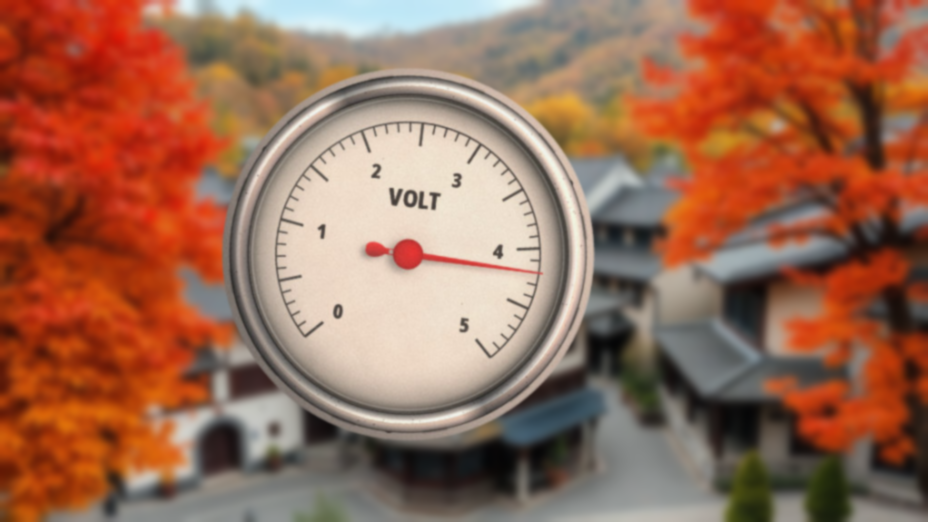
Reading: 4.2 V
